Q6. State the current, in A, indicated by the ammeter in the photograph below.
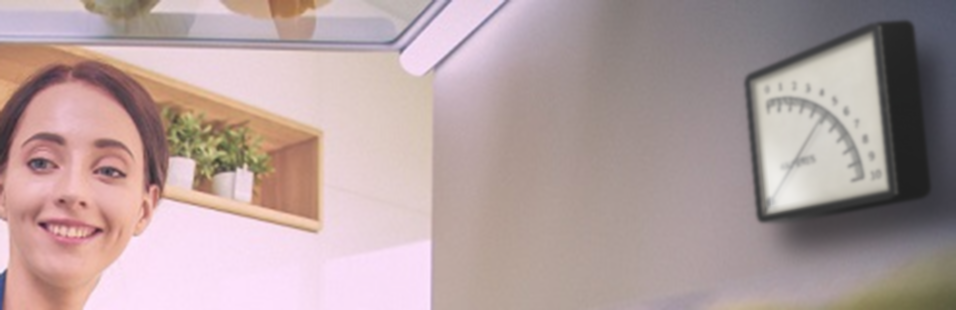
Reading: 5 A
